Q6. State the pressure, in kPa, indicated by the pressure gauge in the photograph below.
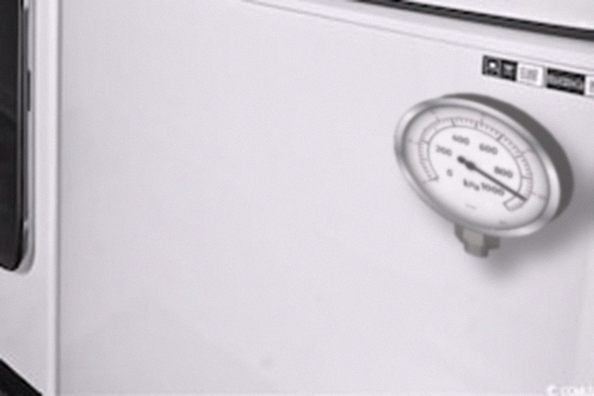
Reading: 900 kPa
